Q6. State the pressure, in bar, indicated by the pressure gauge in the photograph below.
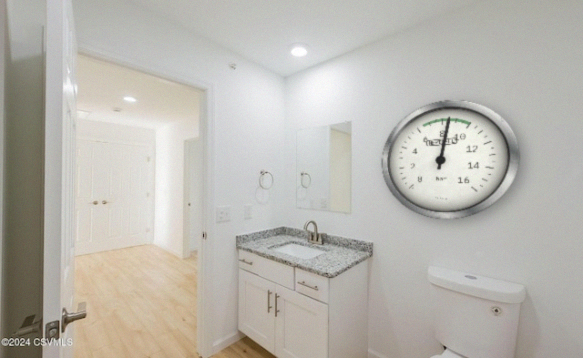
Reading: 8.5 bar
